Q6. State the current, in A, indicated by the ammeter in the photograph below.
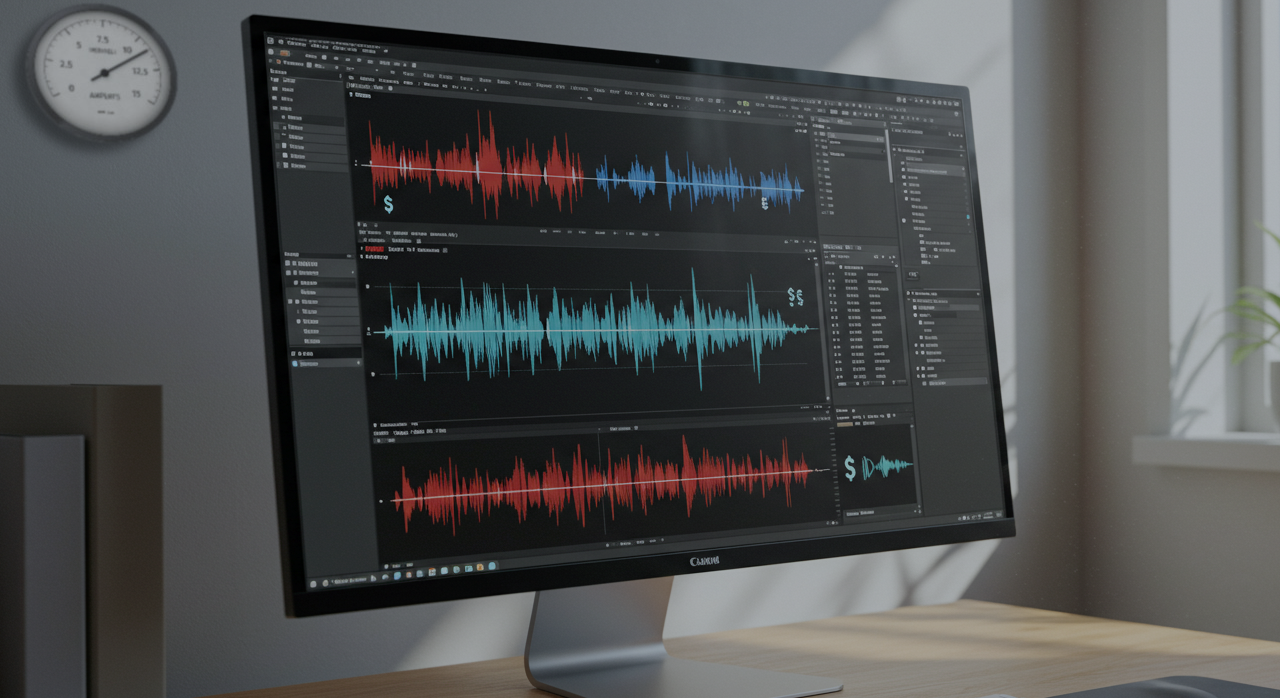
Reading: 11 A
